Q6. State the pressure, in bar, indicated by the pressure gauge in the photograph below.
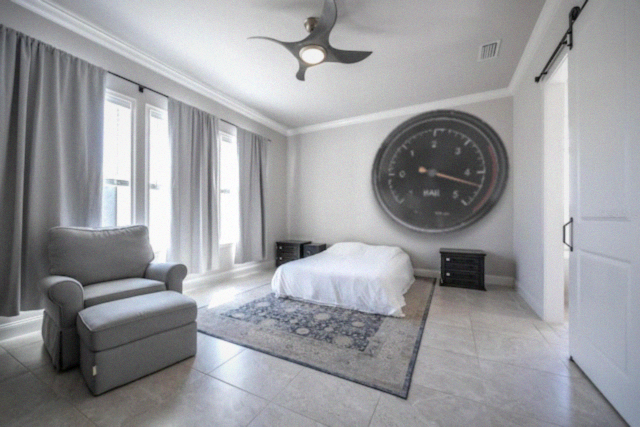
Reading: 4.4 bar
